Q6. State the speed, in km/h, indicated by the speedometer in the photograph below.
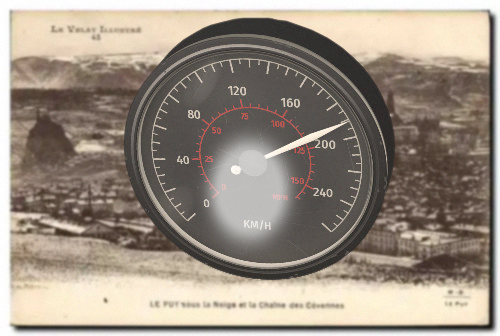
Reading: 190 km/h
